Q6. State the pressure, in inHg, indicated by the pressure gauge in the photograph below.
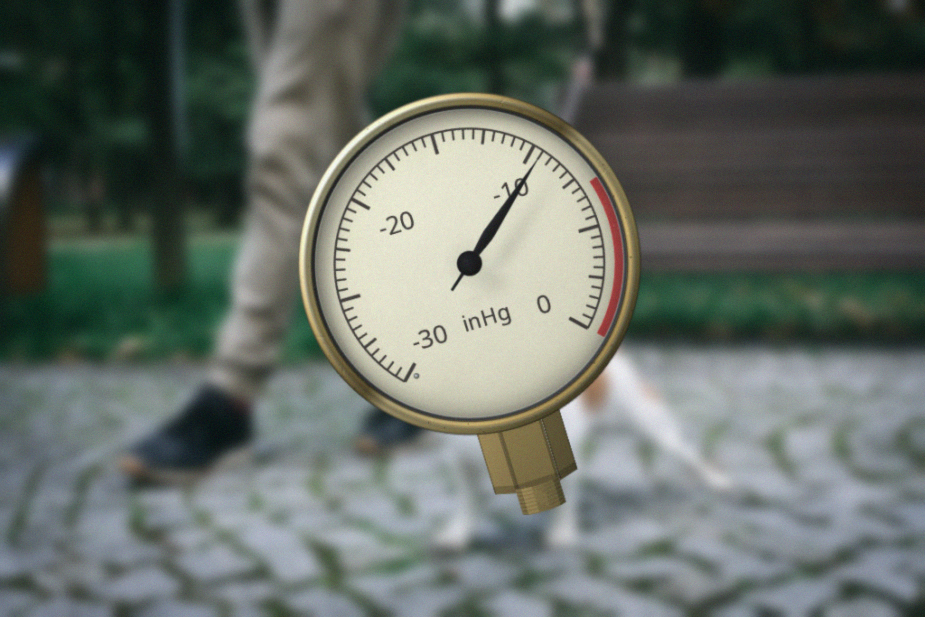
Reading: -9.5 inHg
